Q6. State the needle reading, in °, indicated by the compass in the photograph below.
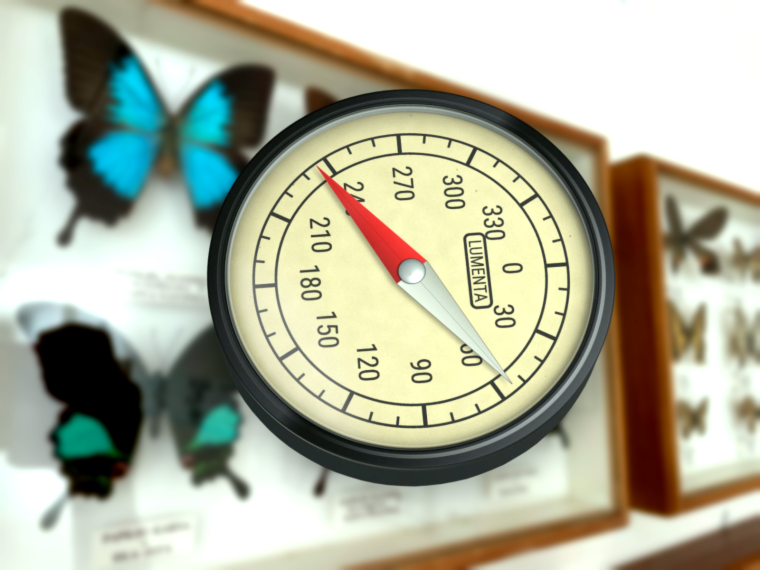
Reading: 235 °
